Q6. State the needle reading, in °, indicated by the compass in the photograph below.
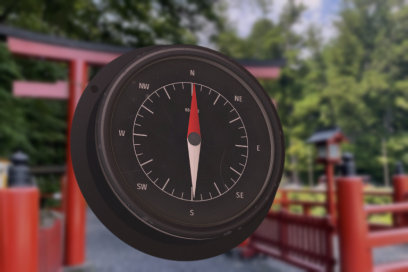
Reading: 0 °
